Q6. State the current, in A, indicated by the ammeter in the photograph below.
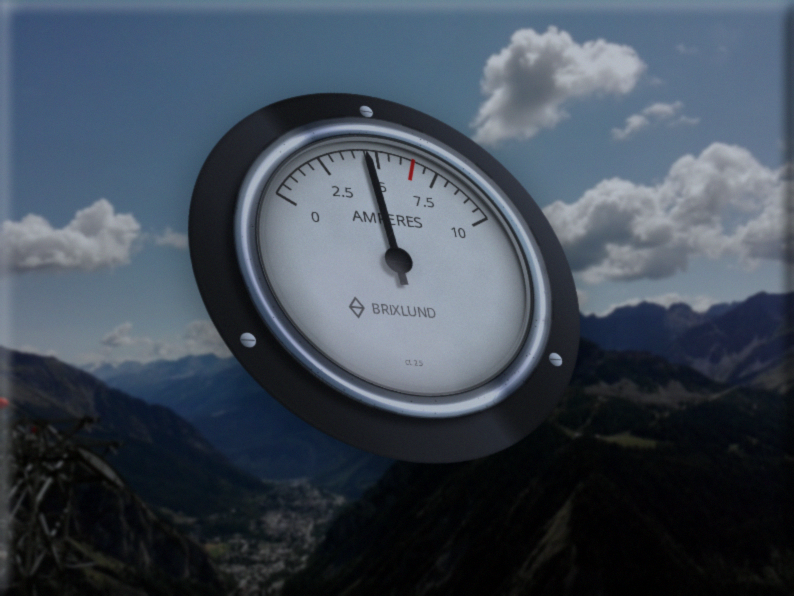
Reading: 4.5 A
